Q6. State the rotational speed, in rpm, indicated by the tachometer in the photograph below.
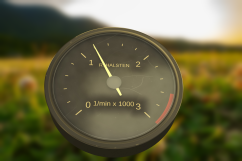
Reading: 1200 rpm
